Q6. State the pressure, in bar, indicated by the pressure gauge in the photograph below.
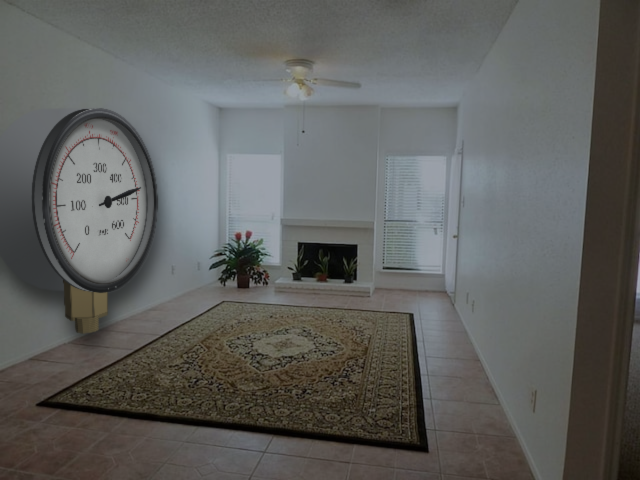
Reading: 475 bar
